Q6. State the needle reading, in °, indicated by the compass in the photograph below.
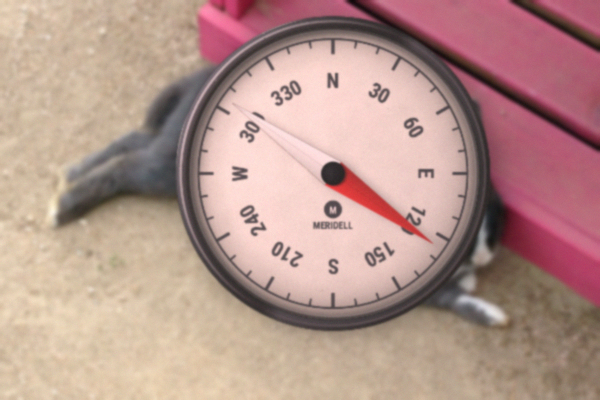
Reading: 125 °
